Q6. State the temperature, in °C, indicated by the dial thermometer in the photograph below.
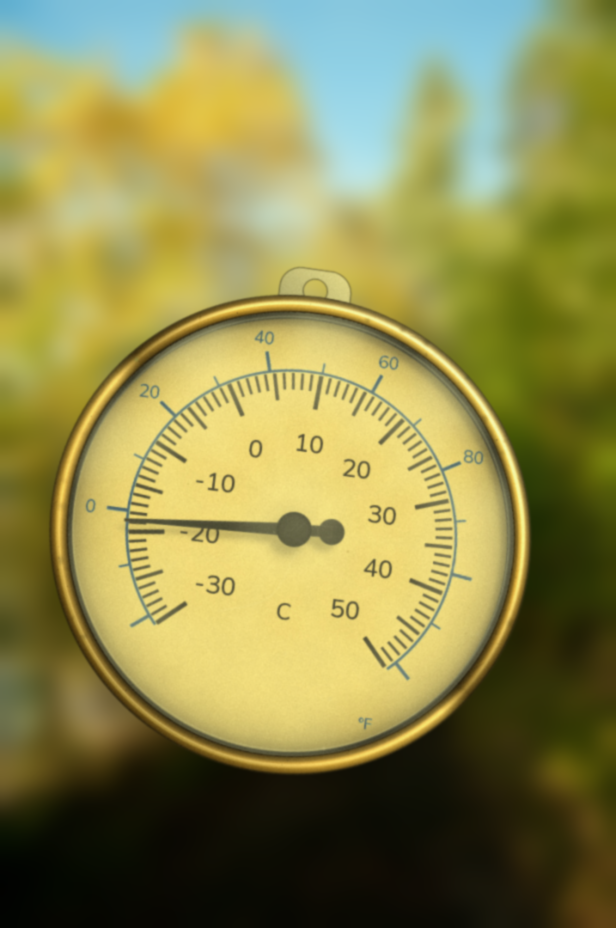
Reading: -19 °C
